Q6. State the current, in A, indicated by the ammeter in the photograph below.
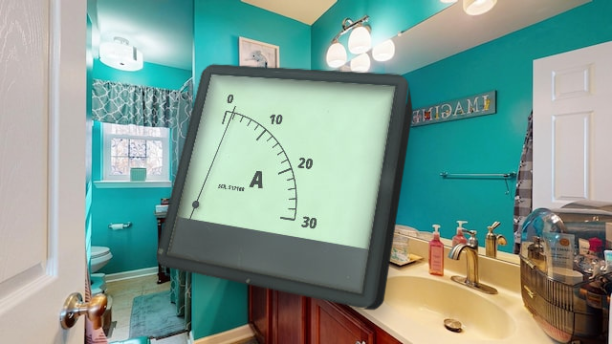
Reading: 2 A
